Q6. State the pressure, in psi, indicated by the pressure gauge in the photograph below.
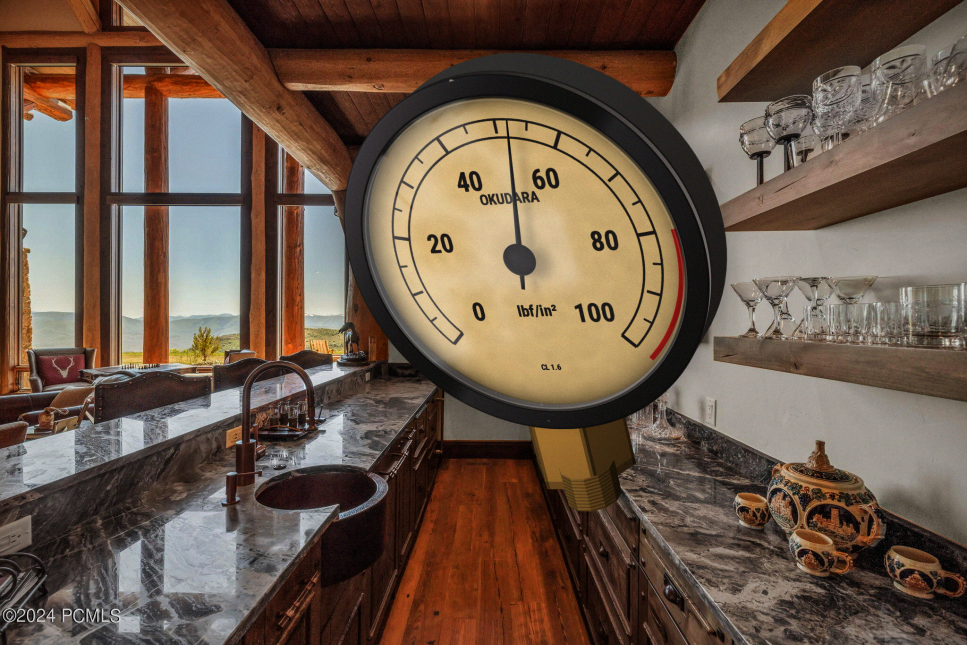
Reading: 52.5 psi
